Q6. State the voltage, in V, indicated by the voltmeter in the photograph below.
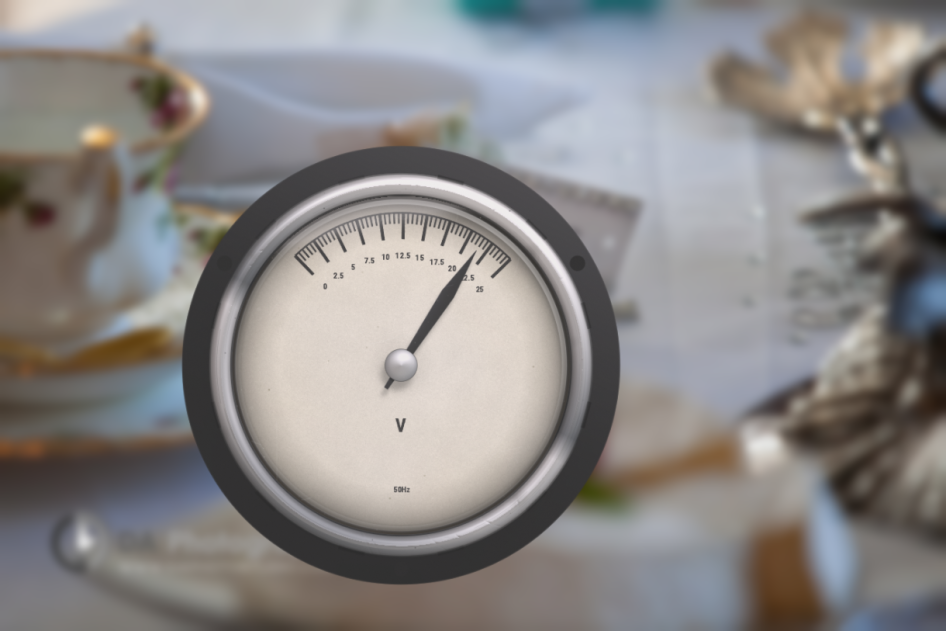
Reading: 21.5 V
